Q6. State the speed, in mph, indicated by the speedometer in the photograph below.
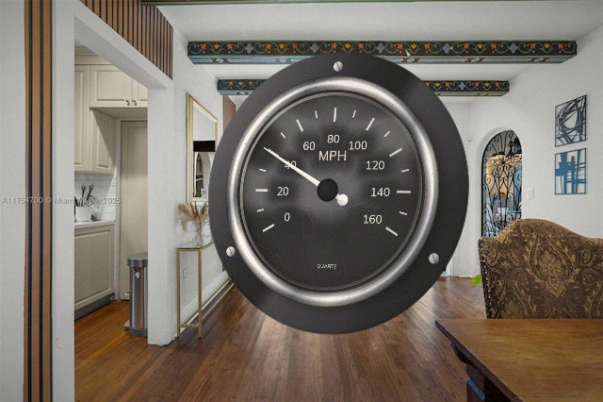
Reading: 40 mph
